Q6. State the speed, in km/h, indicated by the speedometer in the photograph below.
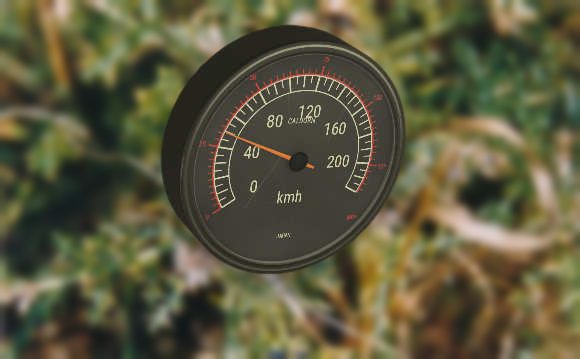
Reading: 50 km/h
